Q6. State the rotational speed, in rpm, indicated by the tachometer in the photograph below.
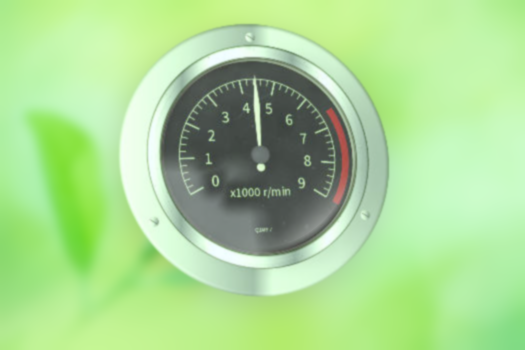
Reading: 4400 rpm
